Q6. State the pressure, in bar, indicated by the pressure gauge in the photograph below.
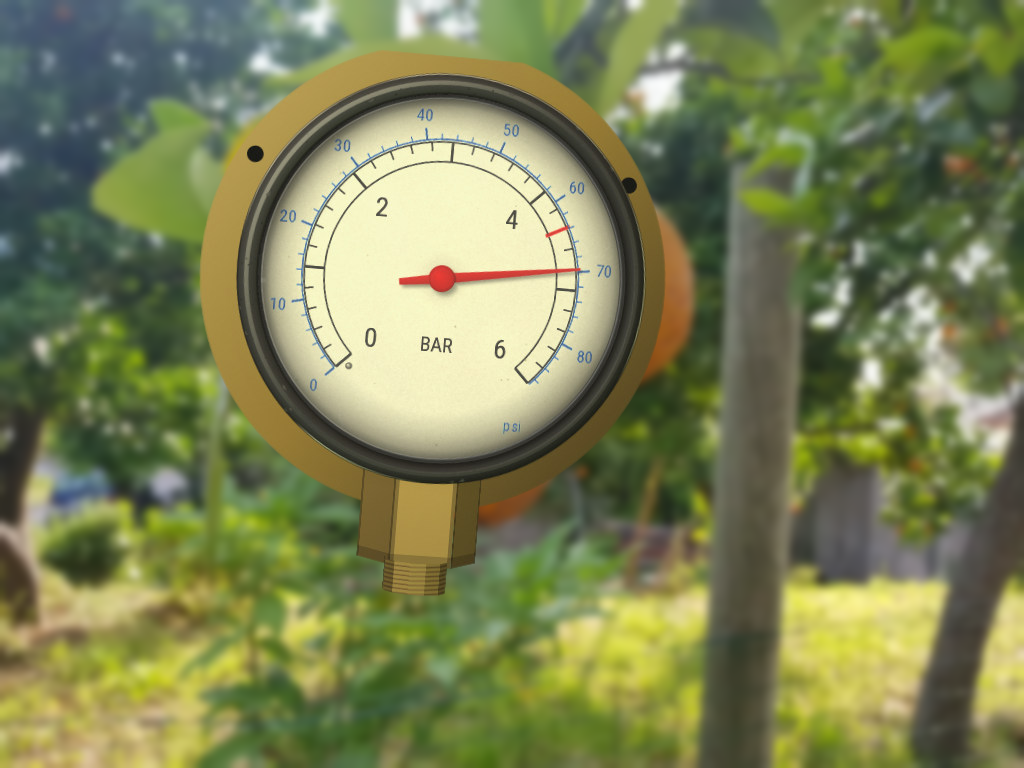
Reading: 4.8 bar
